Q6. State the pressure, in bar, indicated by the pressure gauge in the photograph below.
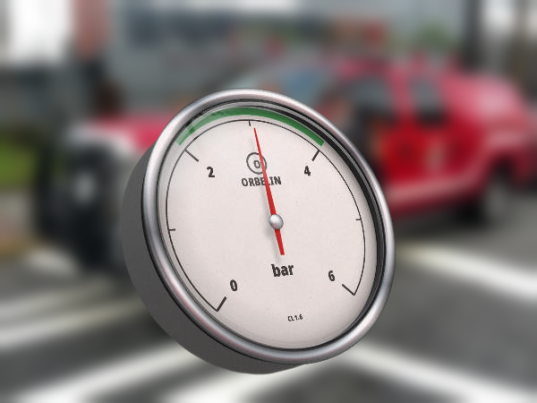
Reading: 3 bar
